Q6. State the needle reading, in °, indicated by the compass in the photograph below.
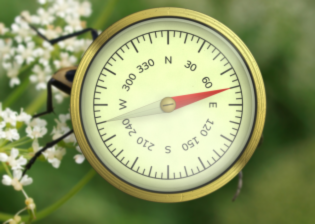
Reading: 75 °
